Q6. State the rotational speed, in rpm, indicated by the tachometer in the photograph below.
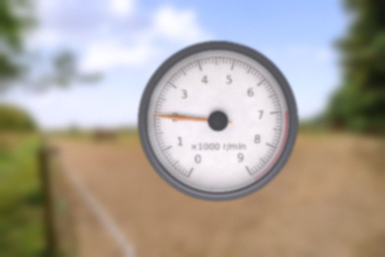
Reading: 2000 rpm
